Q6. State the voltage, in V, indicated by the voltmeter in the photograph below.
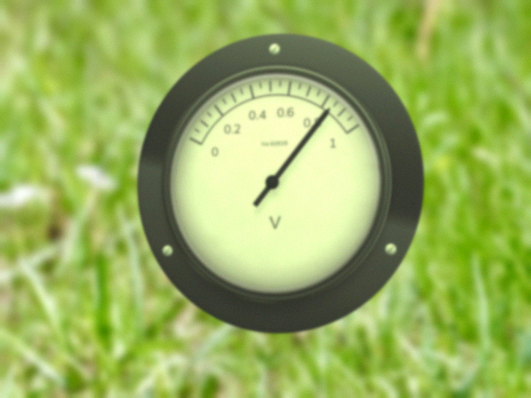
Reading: 0.85 V
